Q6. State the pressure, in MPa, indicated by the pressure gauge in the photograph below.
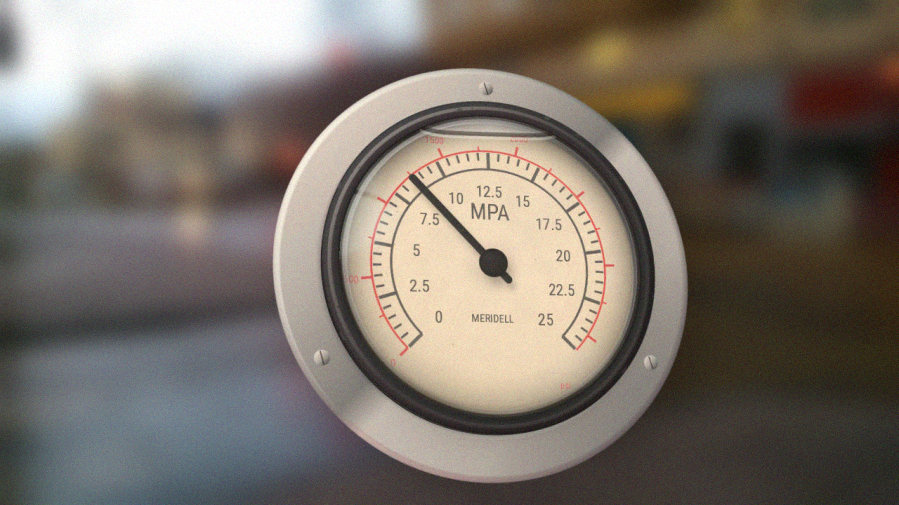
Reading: 8.5 MPa
